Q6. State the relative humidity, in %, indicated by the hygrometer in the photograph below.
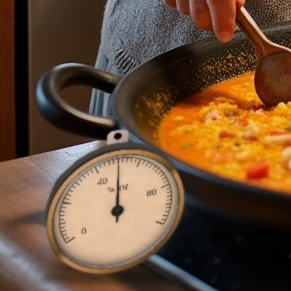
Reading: 50 %
